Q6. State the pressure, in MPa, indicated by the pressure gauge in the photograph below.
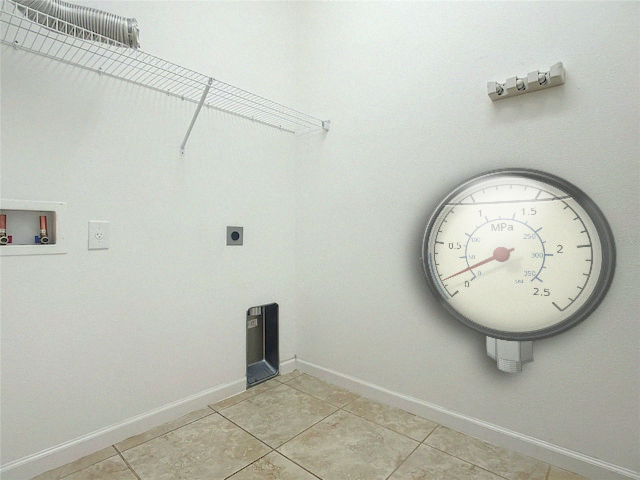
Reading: 0.15 MPa
